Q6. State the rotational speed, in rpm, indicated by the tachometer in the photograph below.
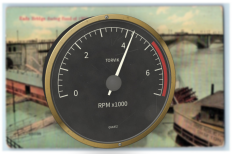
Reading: 4200 rpm
